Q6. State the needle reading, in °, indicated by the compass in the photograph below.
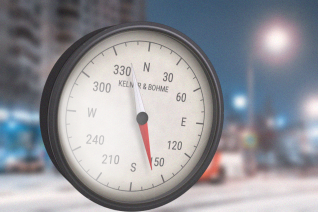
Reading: 160 °
